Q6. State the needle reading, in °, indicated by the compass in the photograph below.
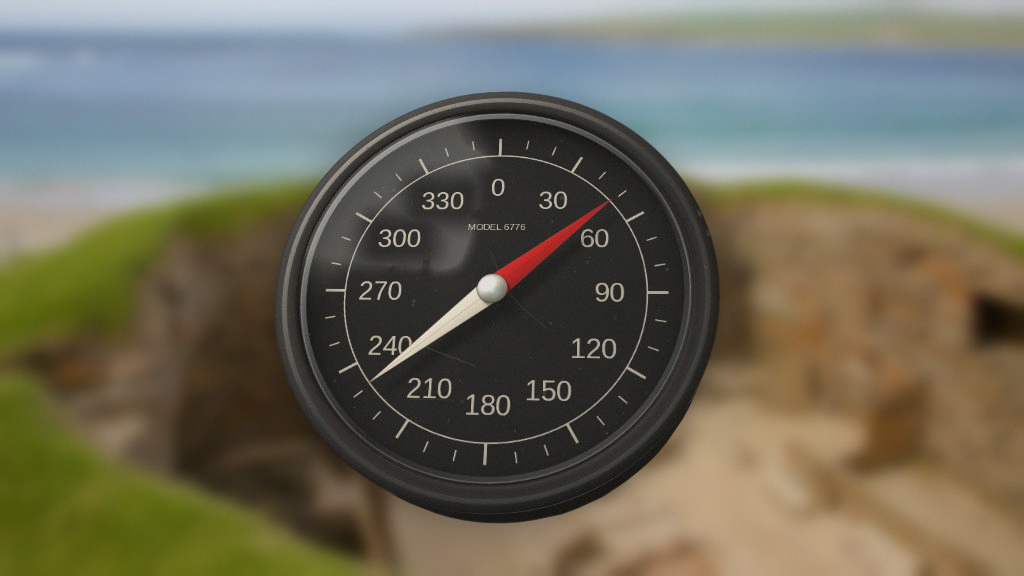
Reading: 50 °
